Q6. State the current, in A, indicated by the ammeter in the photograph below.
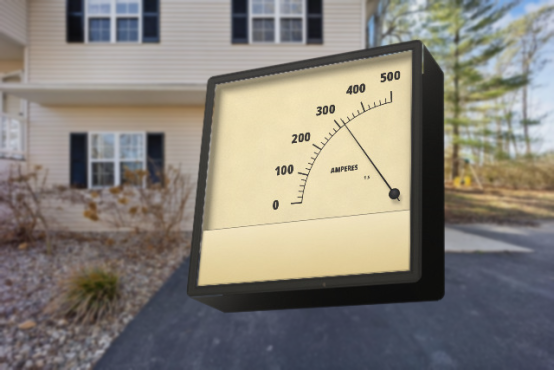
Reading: 320 A
